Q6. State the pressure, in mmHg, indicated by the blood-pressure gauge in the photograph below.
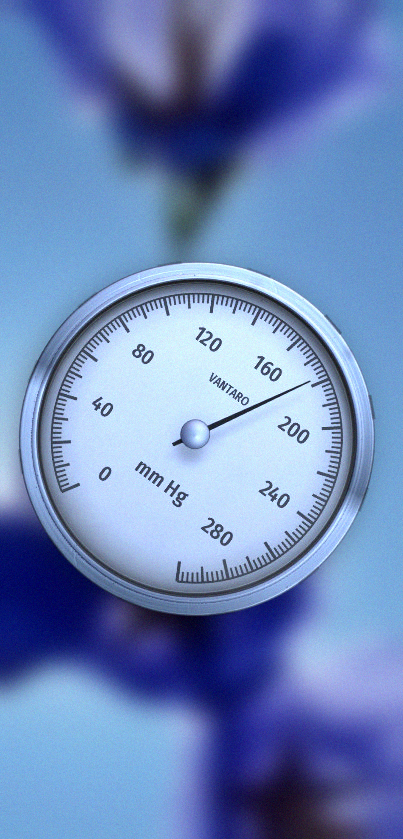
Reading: 178 mmHg
